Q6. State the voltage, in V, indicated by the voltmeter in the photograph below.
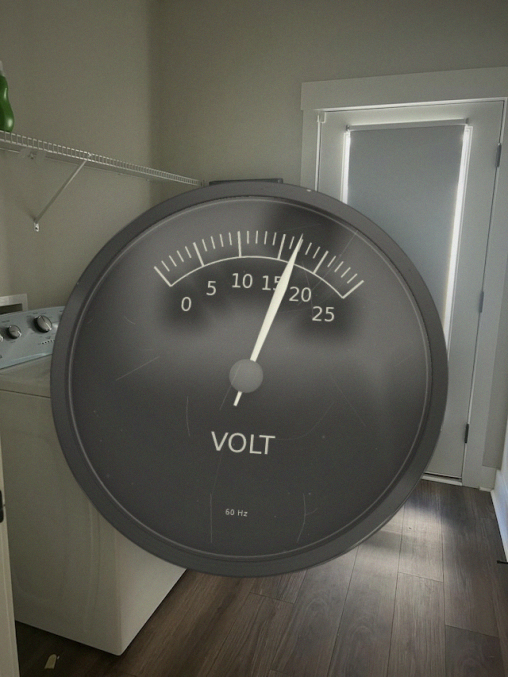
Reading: 17 V
